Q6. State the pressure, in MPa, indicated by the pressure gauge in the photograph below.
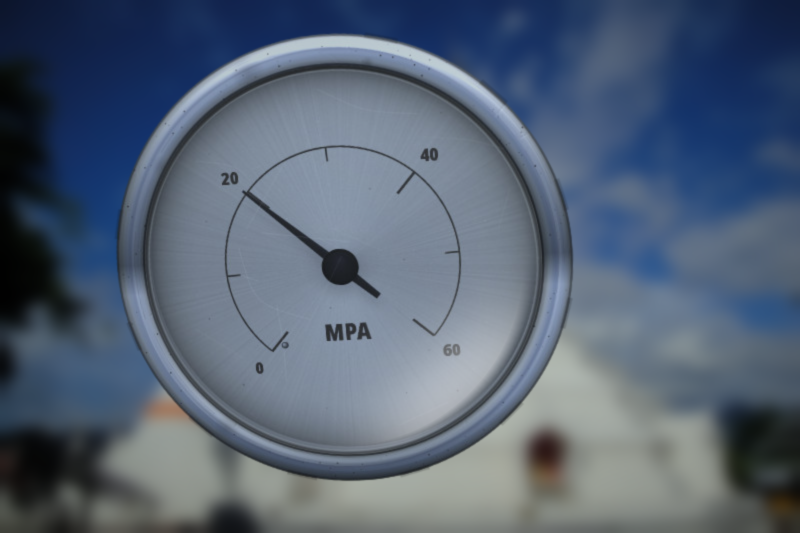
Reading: 20 MPa
